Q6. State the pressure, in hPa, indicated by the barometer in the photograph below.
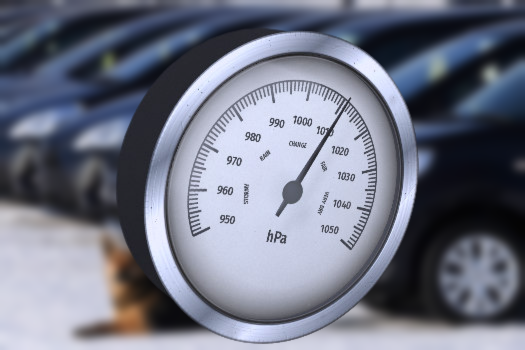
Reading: 1010 hPa
